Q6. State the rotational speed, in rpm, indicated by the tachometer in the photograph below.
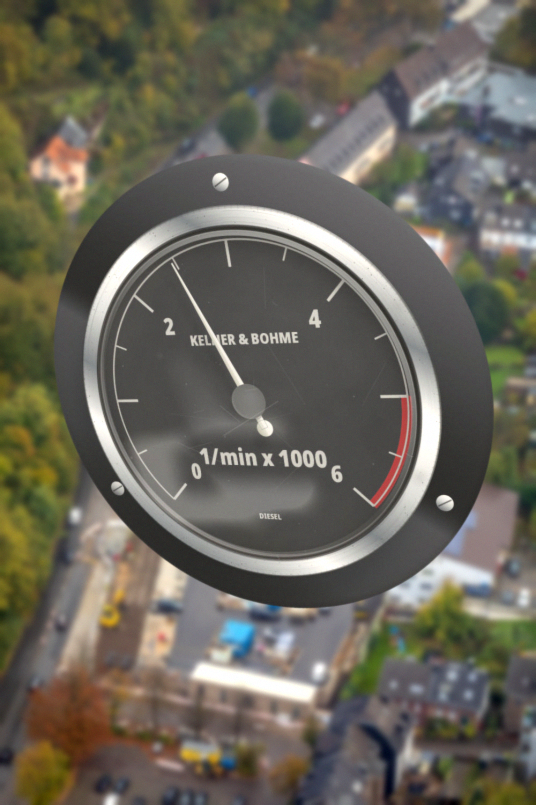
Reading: 2500 rpm
